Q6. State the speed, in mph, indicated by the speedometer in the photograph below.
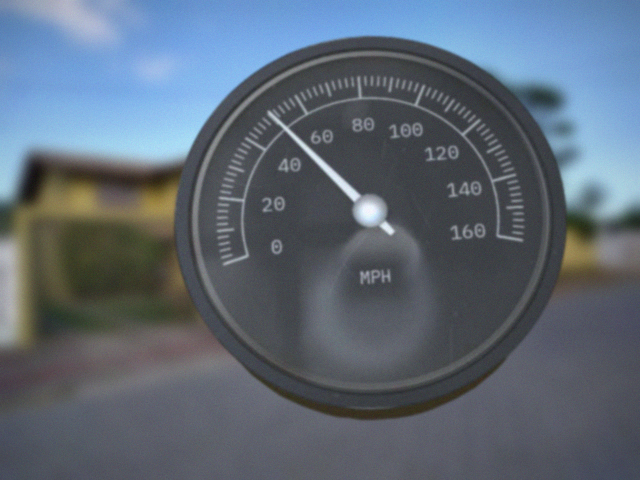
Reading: 50 mph
